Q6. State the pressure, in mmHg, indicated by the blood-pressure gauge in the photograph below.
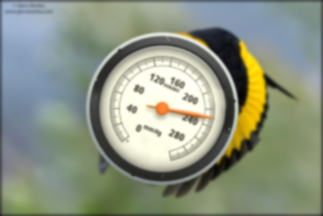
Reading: 230 mmHg
